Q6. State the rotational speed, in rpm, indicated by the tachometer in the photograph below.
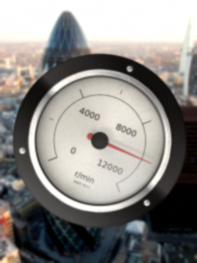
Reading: 10000 rpm
